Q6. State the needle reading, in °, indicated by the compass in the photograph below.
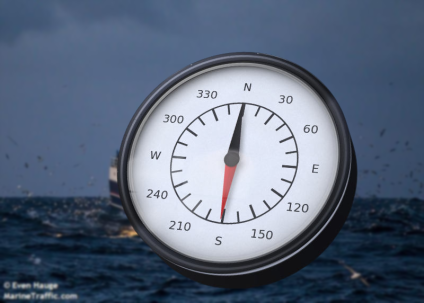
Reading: 180 °
